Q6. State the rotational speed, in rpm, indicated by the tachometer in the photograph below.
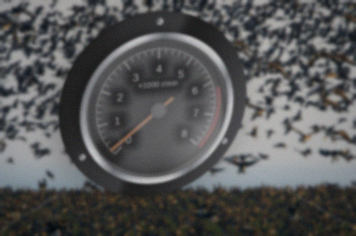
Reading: 200 rpm
